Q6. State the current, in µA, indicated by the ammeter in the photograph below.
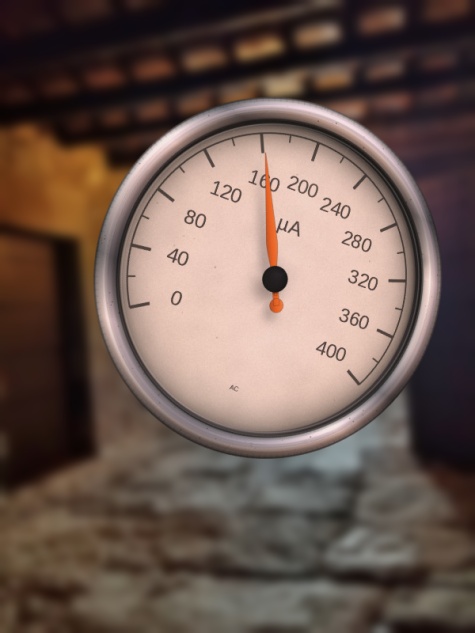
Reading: 160 µA
